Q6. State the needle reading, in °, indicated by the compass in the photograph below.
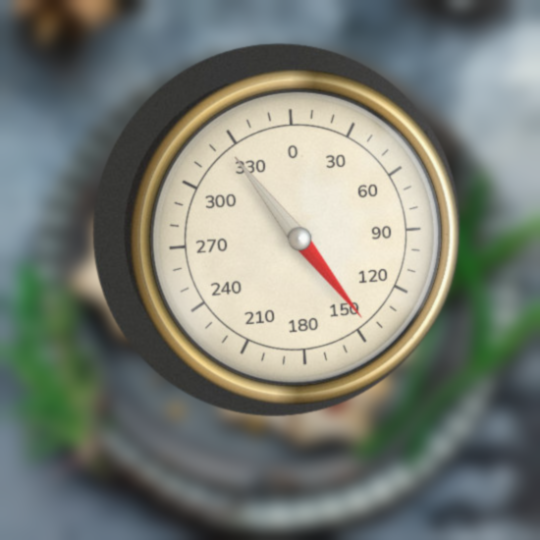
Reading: 145 °
